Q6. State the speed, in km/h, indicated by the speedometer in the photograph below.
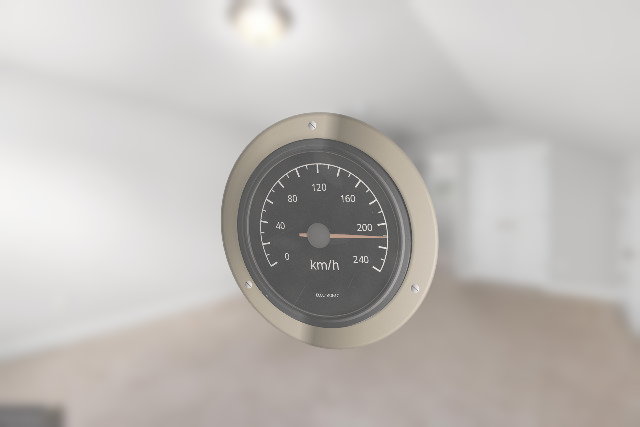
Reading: 210 km/h
